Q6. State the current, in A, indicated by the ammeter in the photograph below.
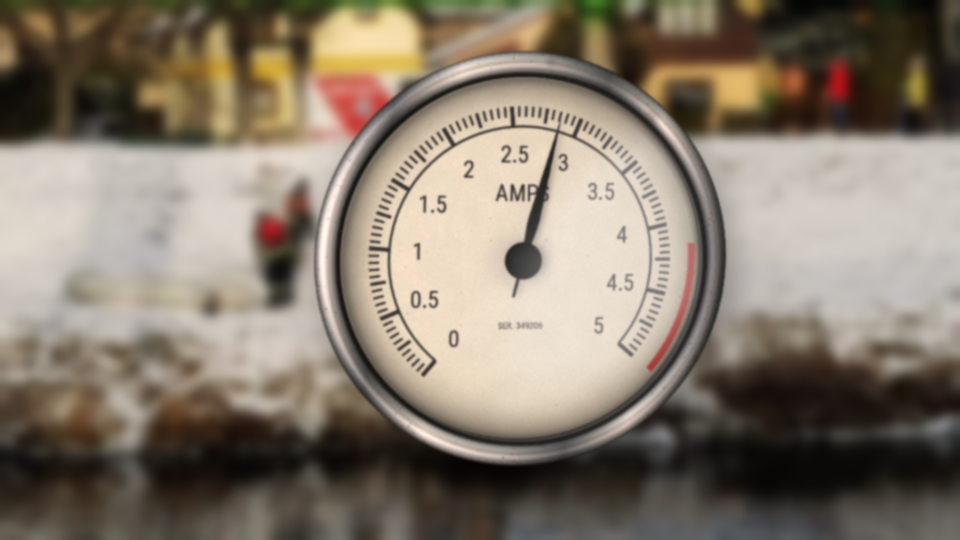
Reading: 2.85 A
